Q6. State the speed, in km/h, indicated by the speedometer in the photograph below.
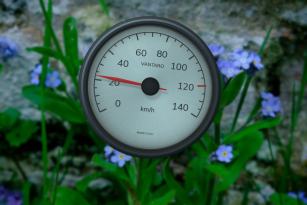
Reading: 22.5 km/h
